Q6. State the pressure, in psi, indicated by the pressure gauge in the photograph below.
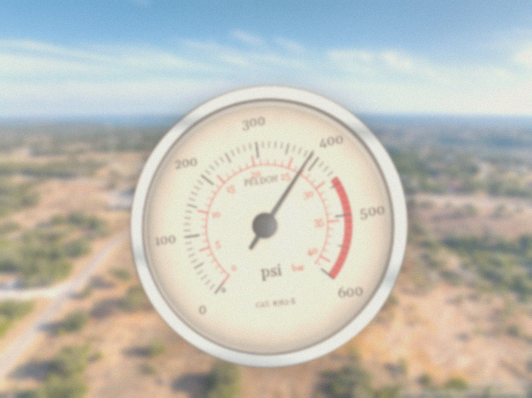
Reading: 390 psi
